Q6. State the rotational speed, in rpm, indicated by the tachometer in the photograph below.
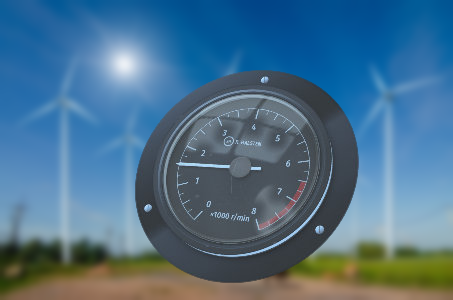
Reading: 1500 rpm
